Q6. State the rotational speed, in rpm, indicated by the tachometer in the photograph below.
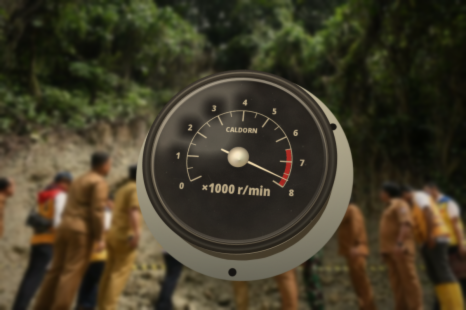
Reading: 7750 rpm
